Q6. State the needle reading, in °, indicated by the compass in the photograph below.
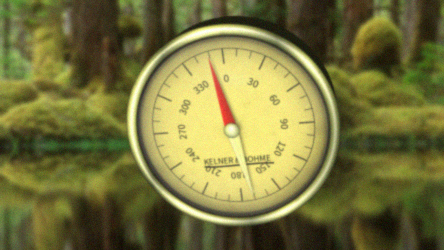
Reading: 350 °
